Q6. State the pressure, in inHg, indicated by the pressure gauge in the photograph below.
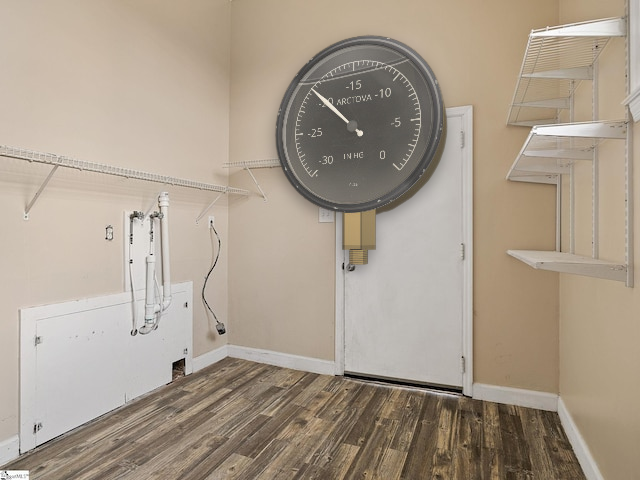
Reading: -20 inHg
